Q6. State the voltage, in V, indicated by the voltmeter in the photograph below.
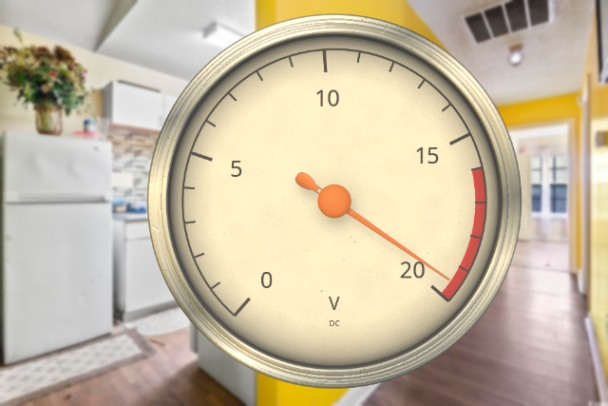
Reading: 19.5 V
